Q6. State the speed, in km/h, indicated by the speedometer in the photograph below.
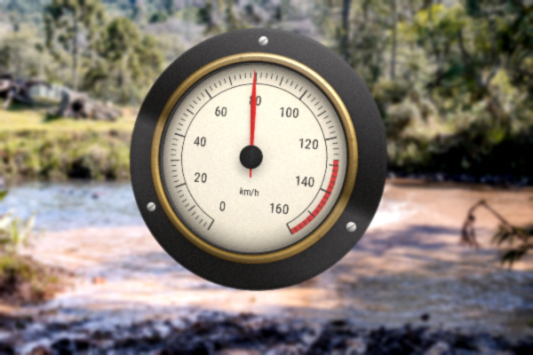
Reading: 80 km/h
